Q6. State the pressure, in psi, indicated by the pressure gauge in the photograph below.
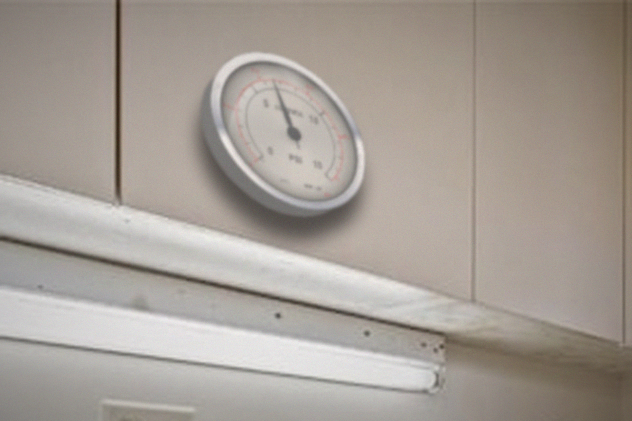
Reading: 6.5 psi
